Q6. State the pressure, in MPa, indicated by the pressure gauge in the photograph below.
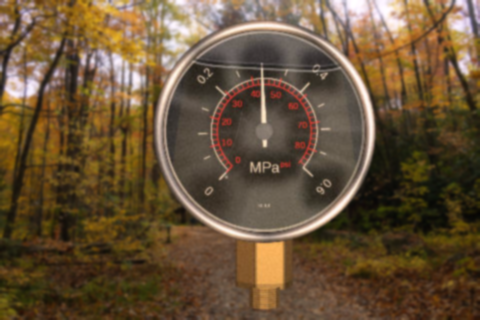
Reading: 0.3 MPa
